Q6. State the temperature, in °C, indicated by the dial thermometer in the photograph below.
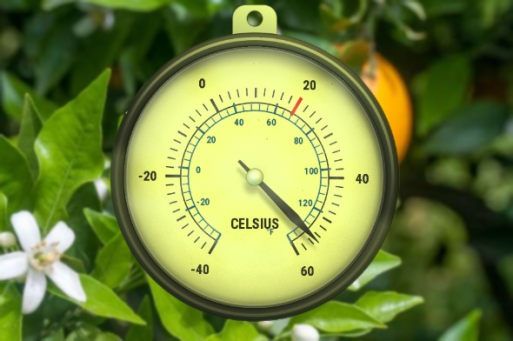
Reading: 55 °C
